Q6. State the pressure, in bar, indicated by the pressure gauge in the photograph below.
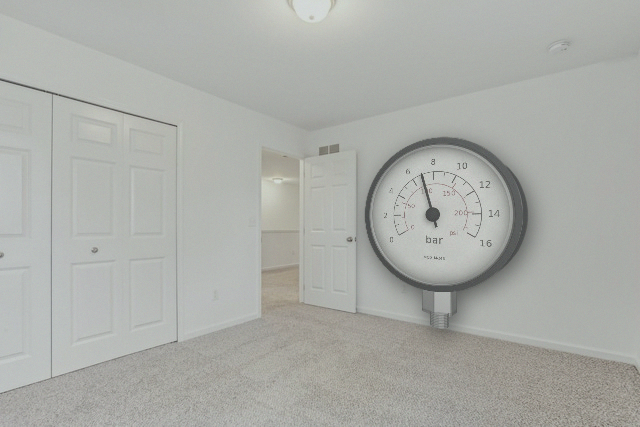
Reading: 7 bar
